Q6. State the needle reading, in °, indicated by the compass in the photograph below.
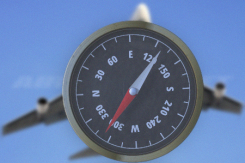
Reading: 307.5 °
